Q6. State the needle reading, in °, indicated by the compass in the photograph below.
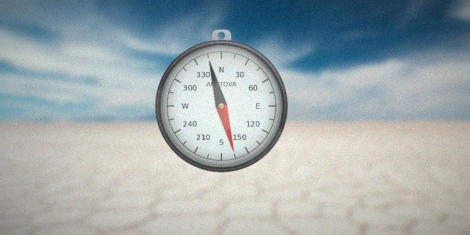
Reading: 165 °
